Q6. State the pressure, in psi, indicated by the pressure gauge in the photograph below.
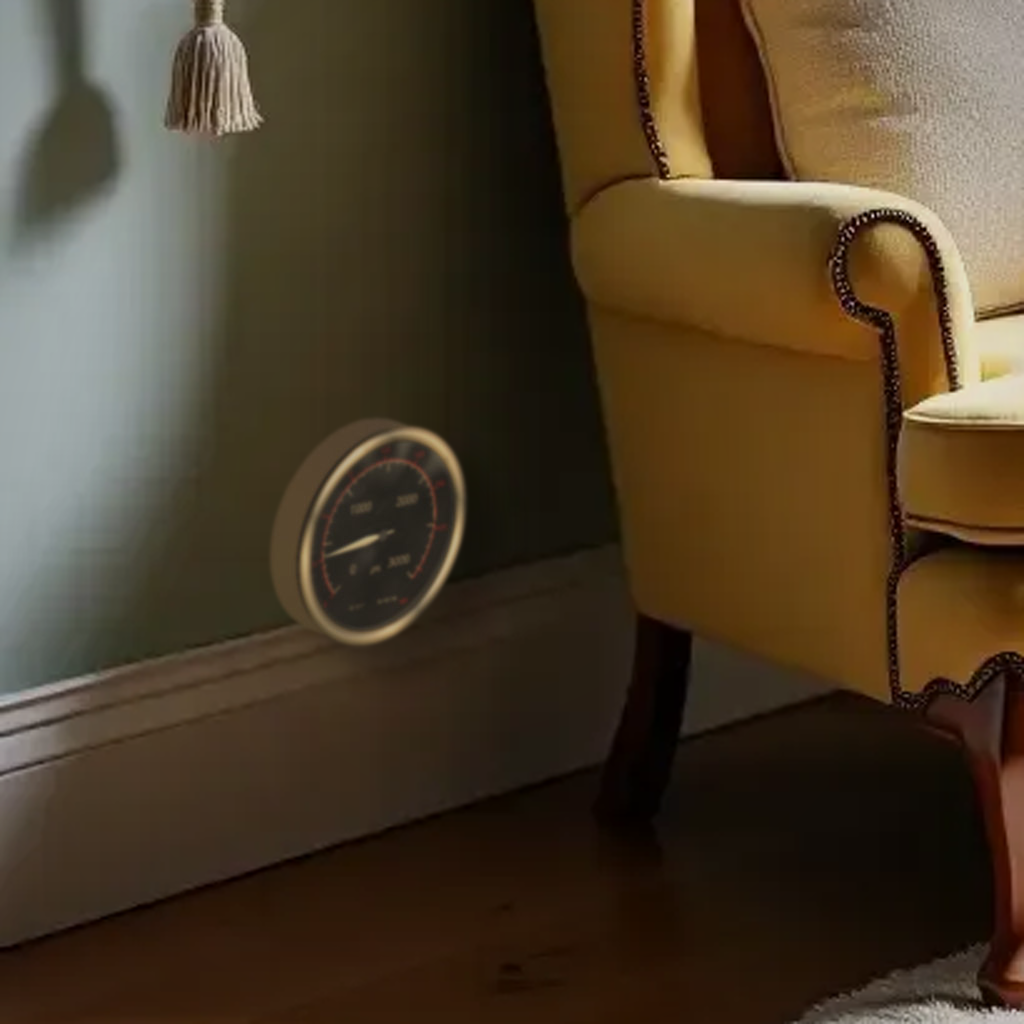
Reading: 400 psi
